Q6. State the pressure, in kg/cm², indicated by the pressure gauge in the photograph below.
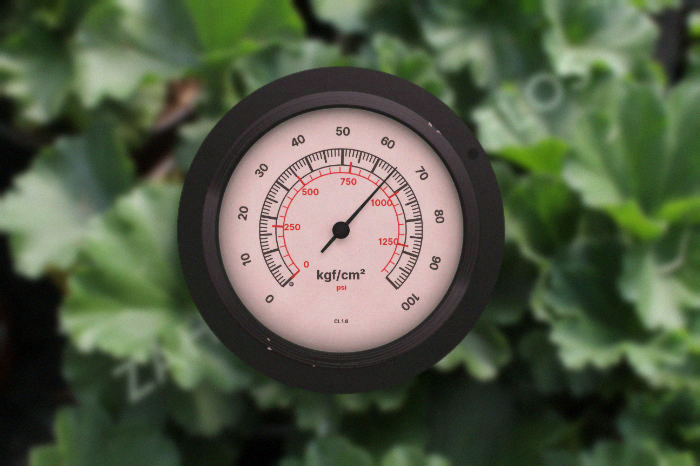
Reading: 65 kg/cm²
